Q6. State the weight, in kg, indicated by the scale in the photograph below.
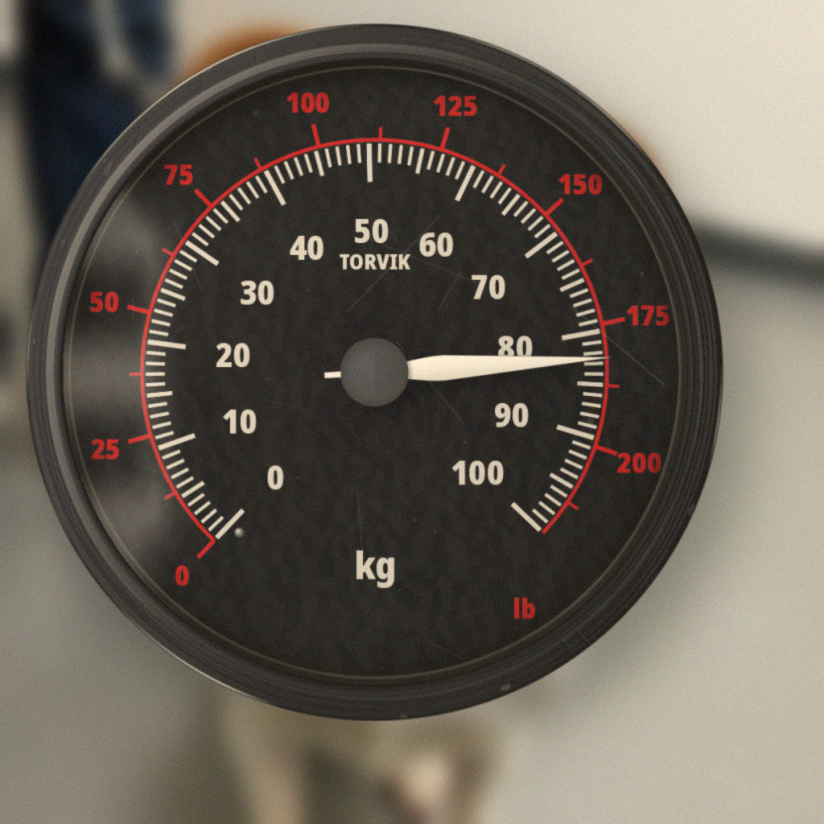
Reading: 82.5 kg
